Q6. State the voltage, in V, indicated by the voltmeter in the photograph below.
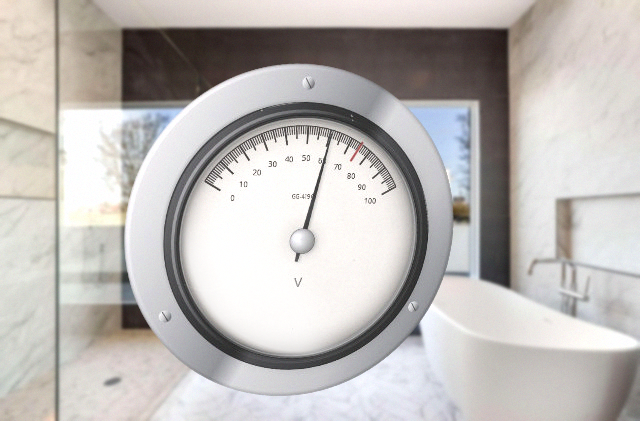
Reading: 60 V
